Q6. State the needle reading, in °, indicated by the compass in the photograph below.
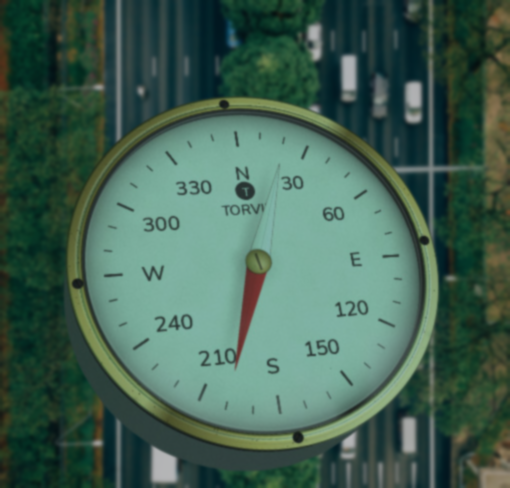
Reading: 200 °
